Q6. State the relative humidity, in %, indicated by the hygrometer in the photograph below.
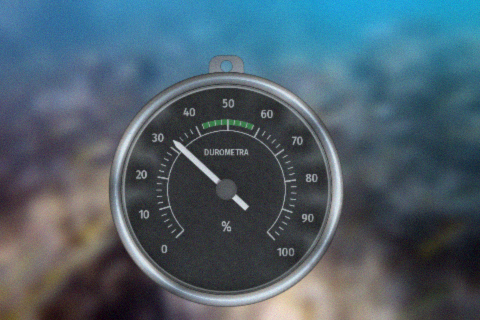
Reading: 32 %
